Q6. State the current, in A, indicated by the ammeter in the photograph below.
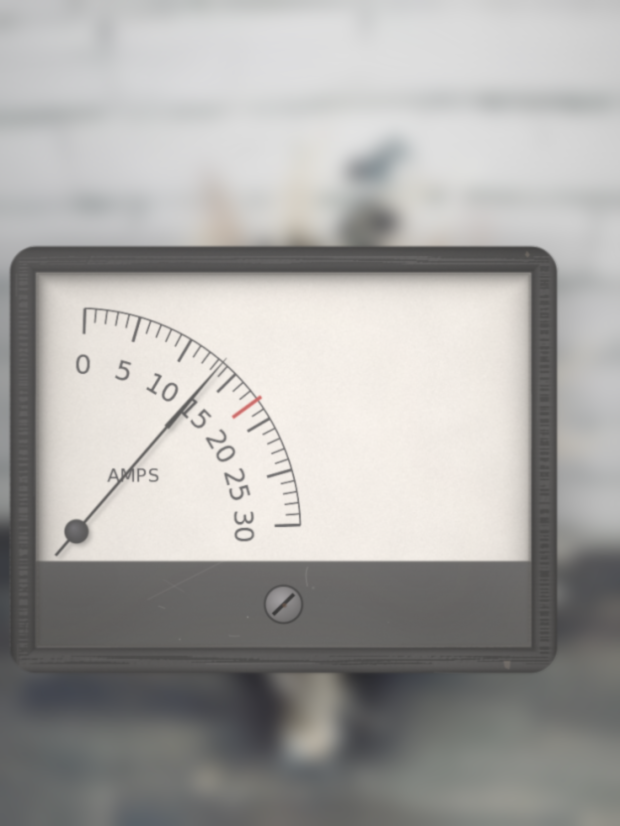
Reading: 13.5 A
